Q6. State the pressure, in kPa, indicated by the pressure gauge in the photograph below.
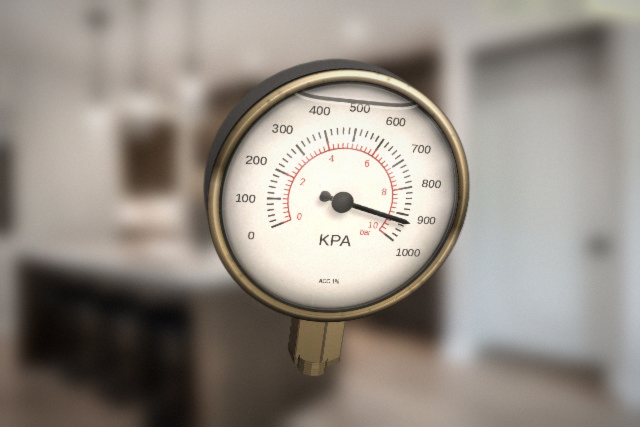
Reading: 920 kPa
